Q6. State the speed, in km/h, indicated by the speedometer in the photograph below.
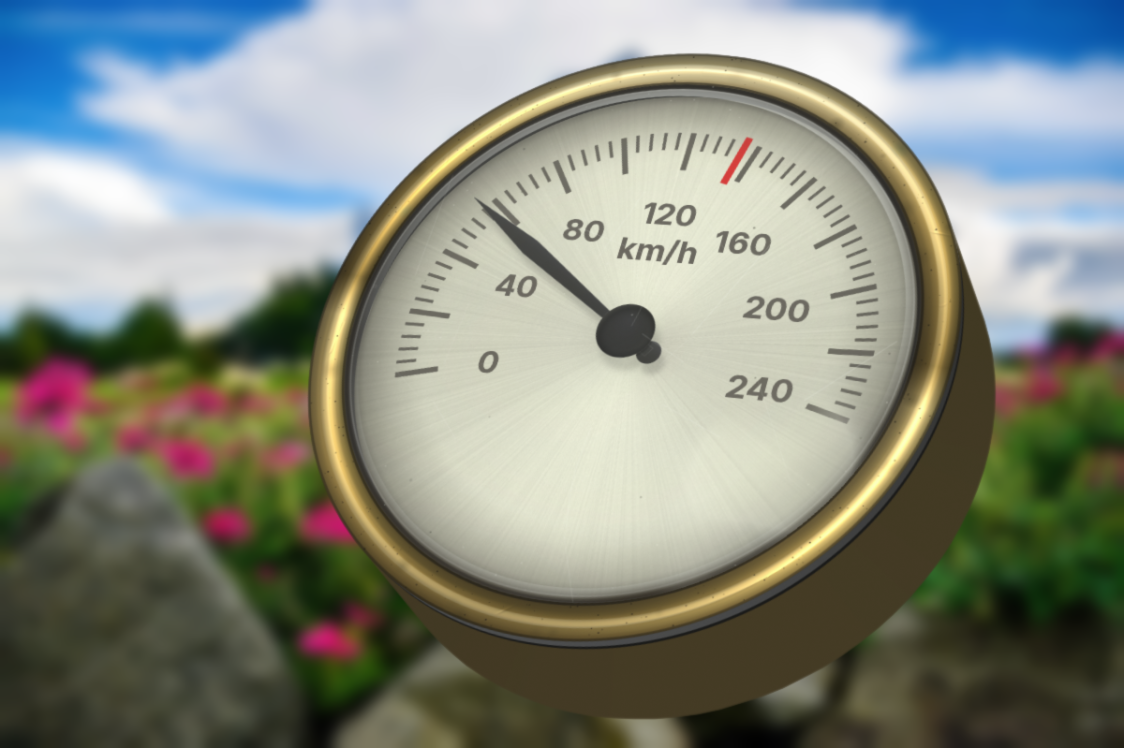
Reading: 56 km/h
